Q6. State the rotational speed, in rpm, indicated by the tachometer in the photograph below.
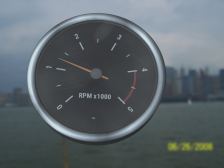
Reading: 1250 rpm
